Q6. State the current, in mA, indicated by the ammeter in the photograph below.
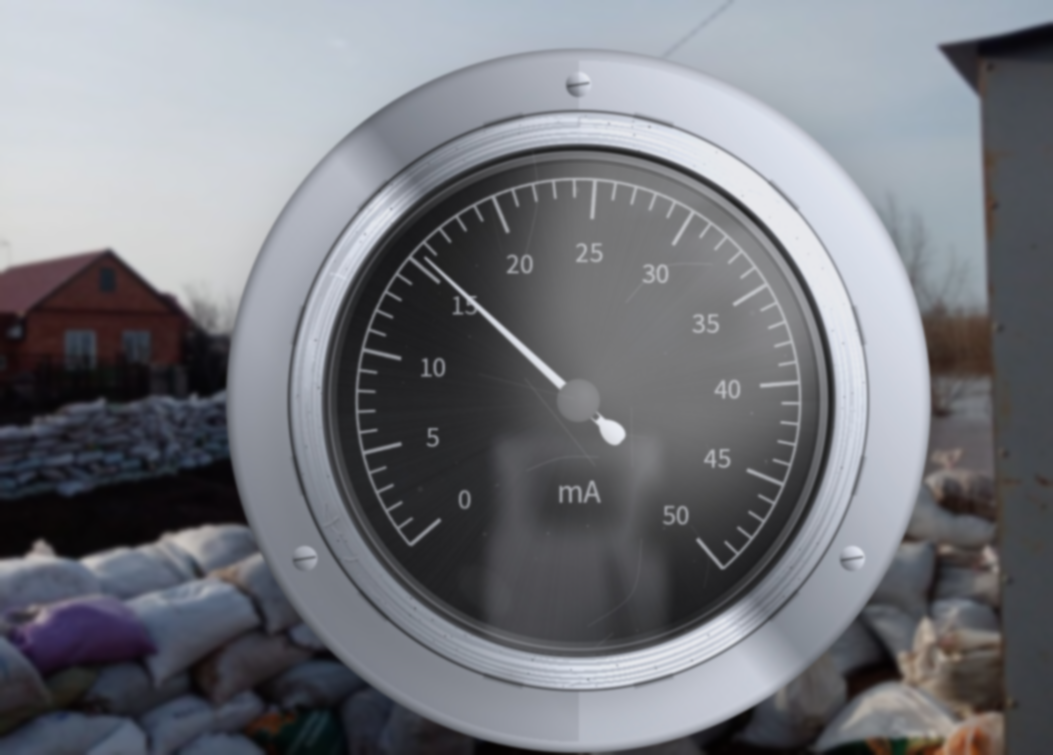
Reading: 15.5 mA
